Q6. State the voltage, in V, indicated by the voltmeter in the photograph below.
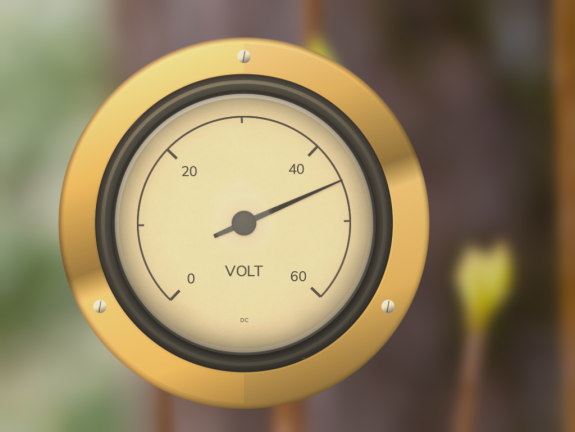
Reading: 45 V
